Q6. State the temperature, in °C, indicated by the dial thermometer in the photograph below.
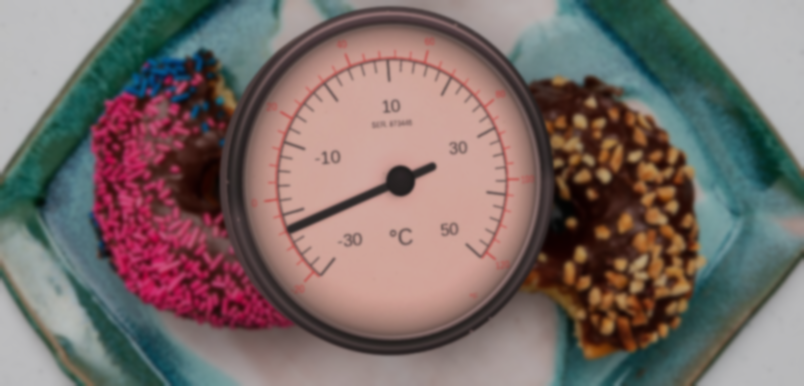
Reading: -22 °C
